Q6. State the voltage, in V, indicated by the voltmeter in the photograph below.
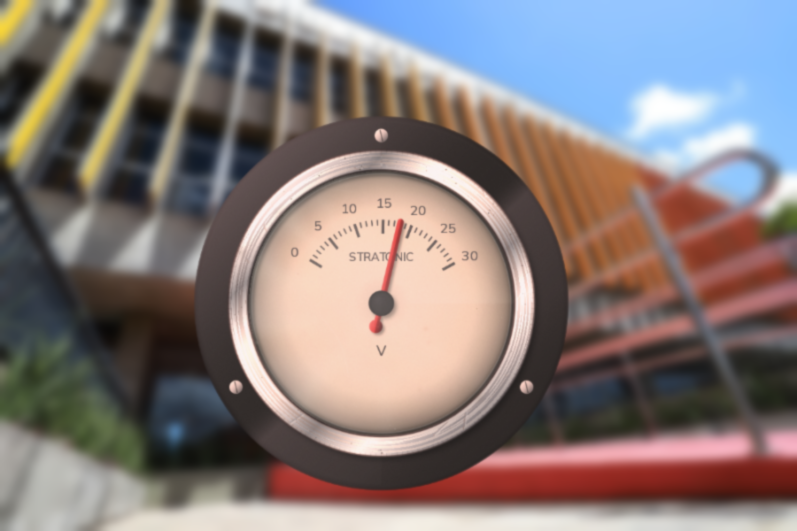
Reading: 18 V
